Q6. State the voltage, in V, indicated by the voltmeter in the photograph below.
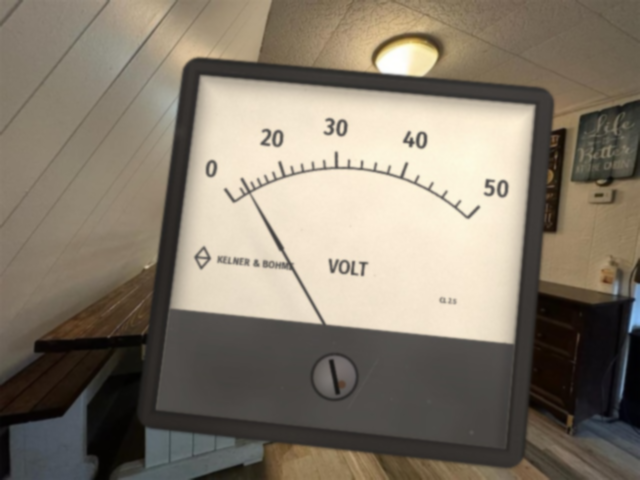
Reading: 10 V
